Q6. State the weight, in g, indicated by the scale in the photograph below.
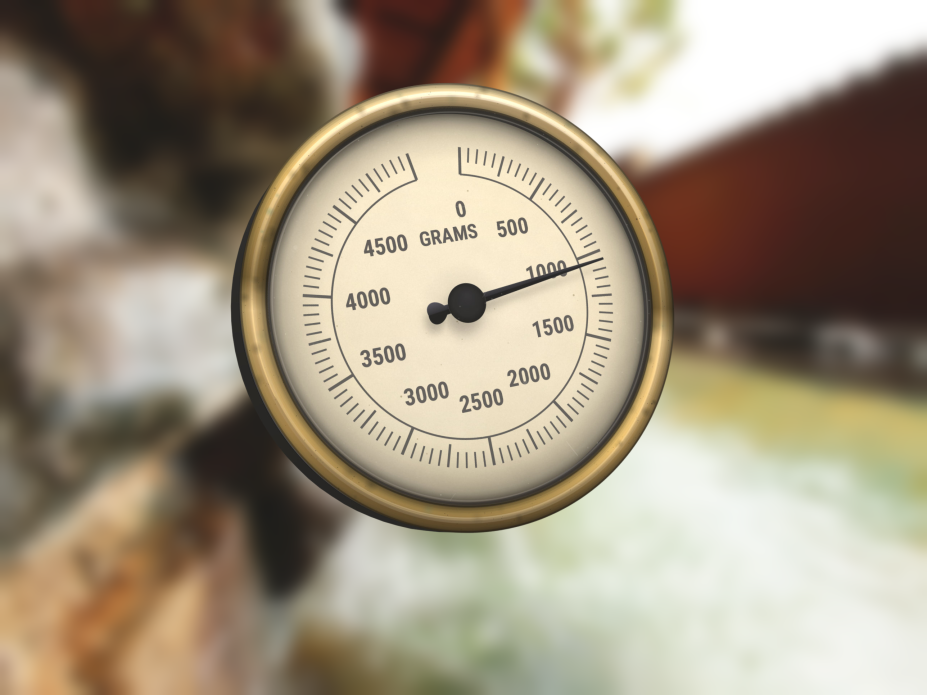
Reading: 1050 g
